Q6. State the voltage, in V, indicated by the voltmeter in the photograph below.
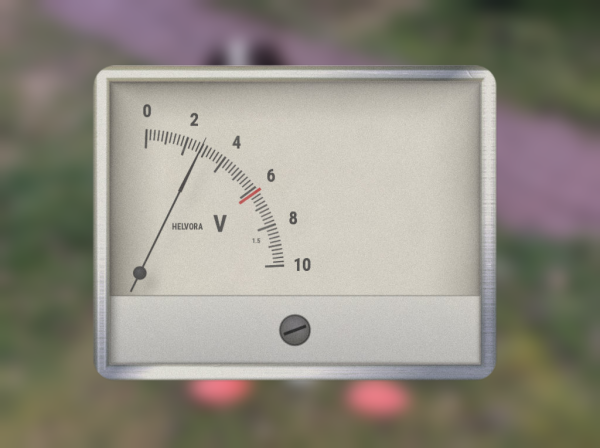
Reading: 2.8 V
